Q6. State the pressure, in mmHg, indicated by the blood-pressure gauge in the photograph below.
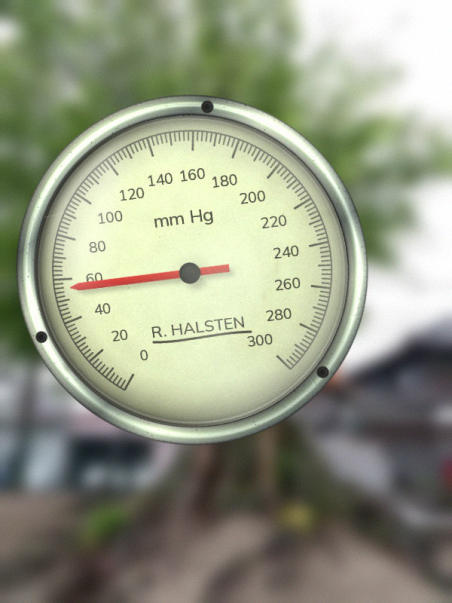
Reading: 56 mmHg
